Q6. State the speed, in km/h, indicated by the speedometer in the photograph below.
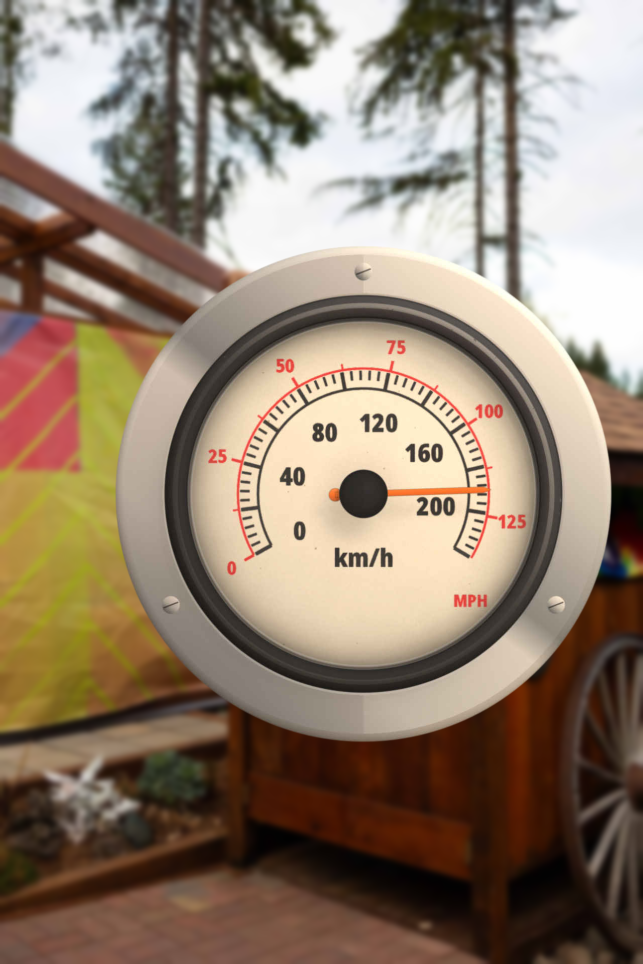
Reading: 190 km/h
